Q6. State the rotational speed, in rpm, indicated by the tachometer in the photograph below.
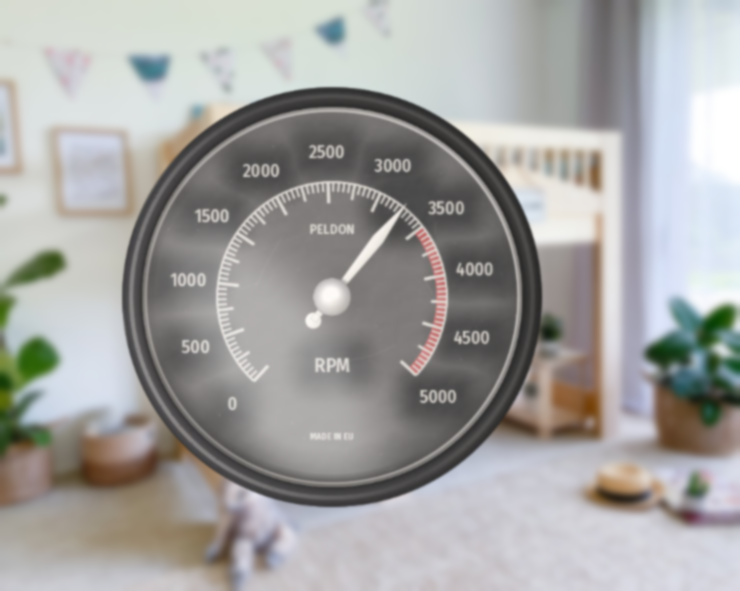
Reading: 3250 rpm
